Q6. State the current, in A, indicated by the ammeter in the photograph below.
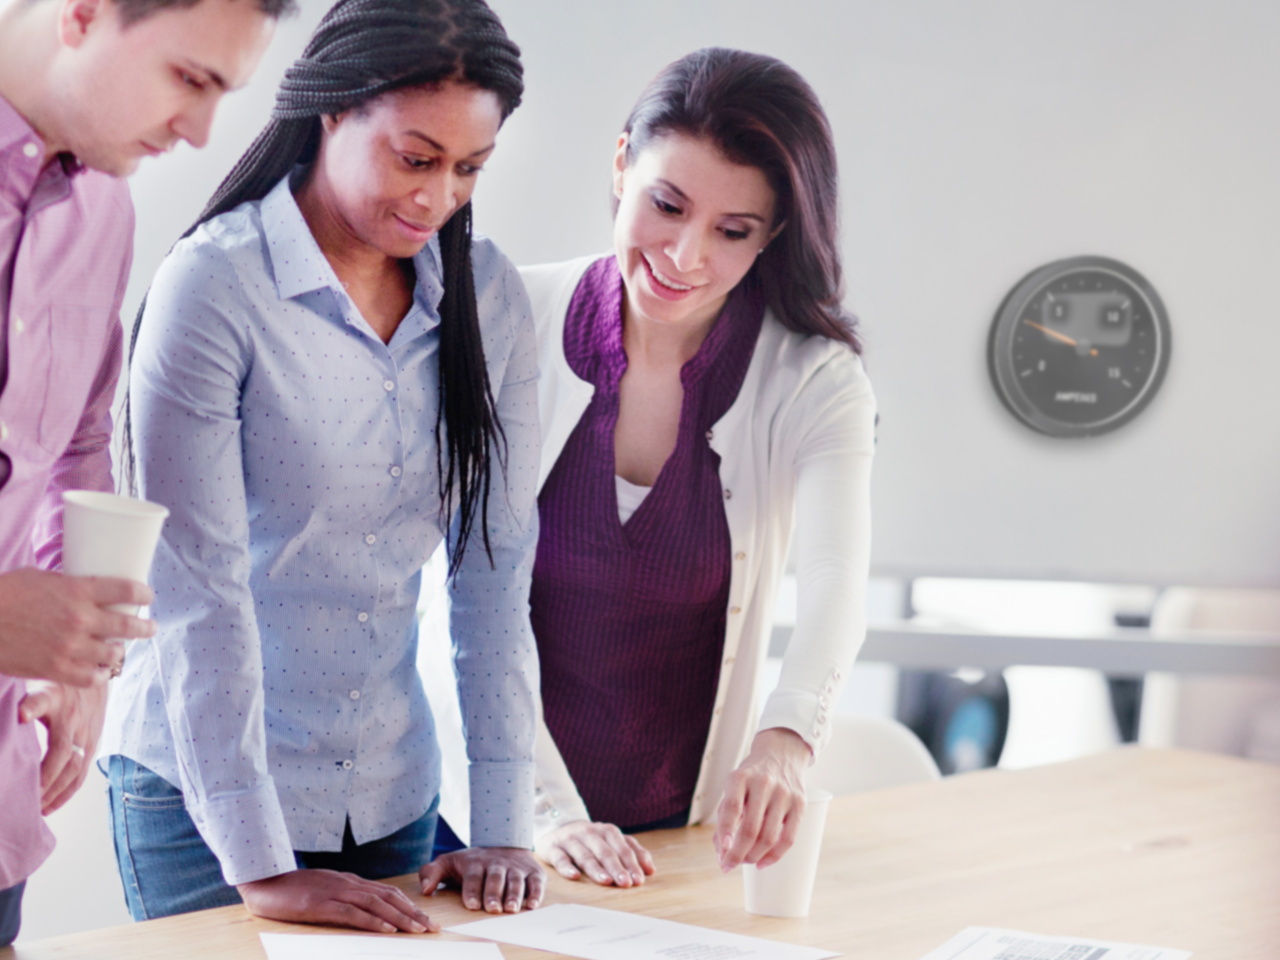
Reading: 3 A
